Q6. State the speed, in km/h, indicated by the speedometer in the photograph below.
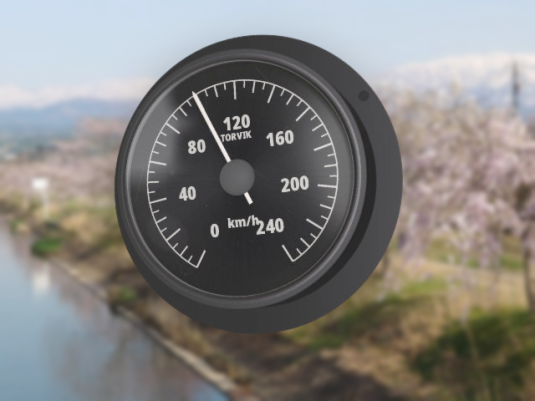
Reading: 100 km/h
